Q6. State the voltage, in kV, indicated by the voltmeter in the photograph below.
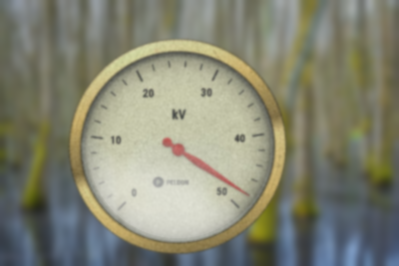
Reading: 48 kV
